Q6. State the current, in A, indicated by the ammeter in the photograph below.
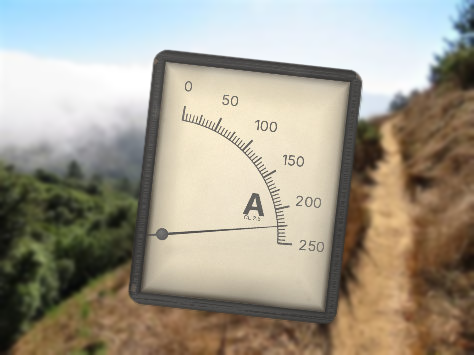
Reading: 225 A
